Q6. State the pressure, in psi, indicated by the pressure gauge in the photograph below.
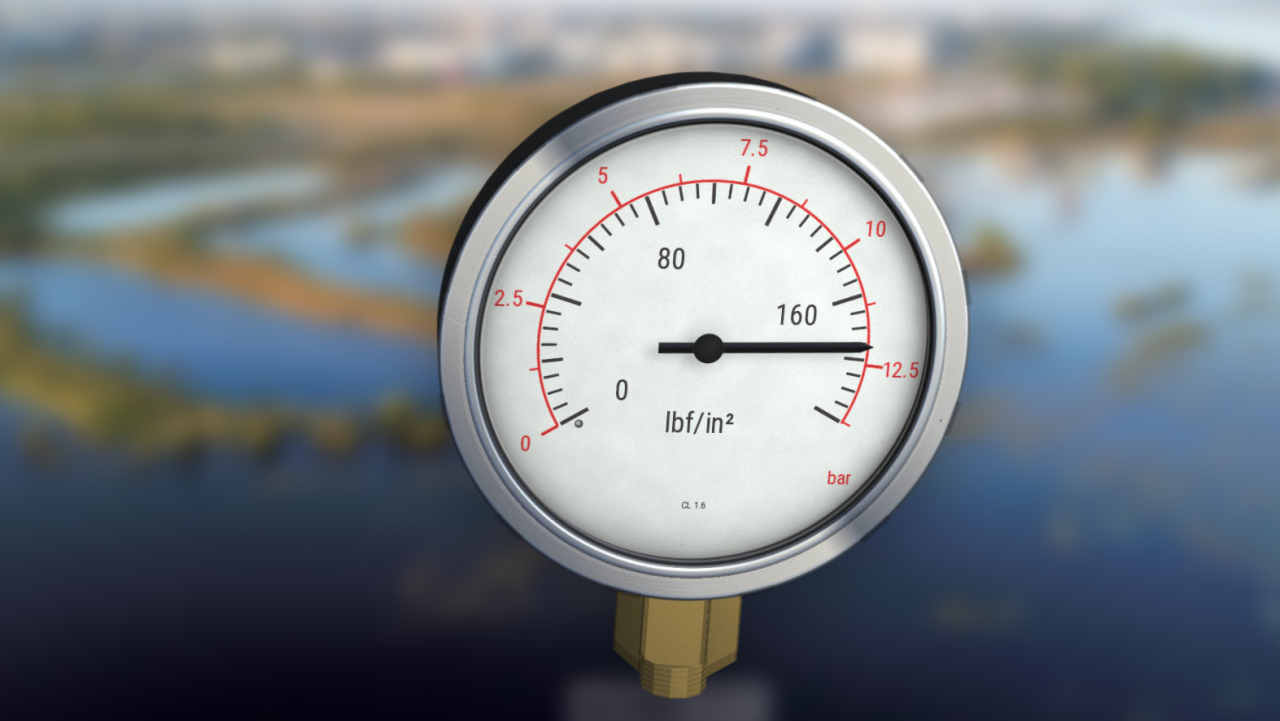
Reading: 175 psi
